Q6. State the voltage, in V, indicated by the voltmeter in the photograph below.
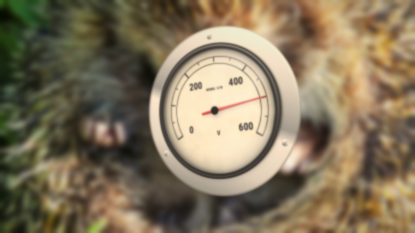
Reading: 500 V
